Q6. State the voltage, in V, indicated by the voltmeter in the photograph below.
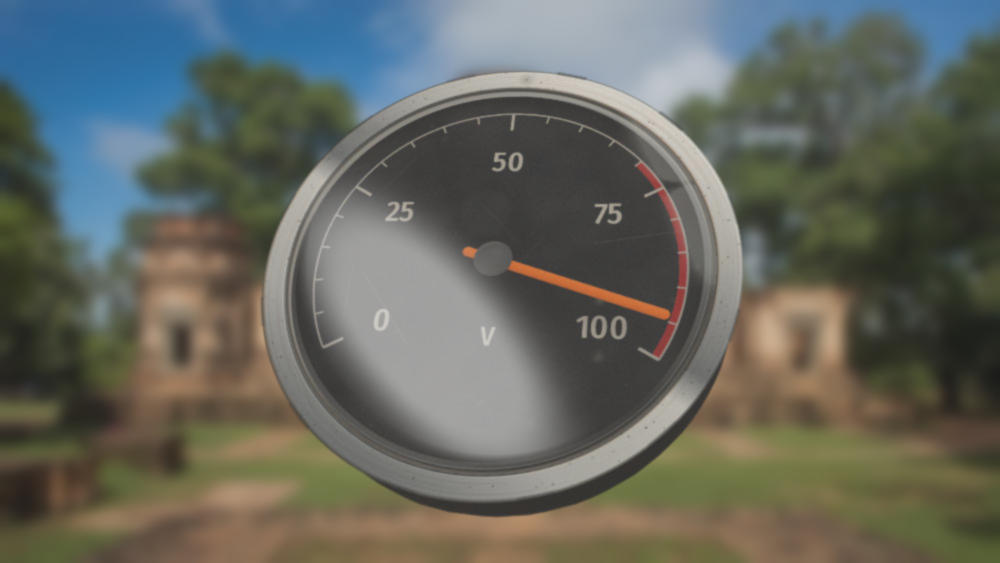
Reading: 95 V
